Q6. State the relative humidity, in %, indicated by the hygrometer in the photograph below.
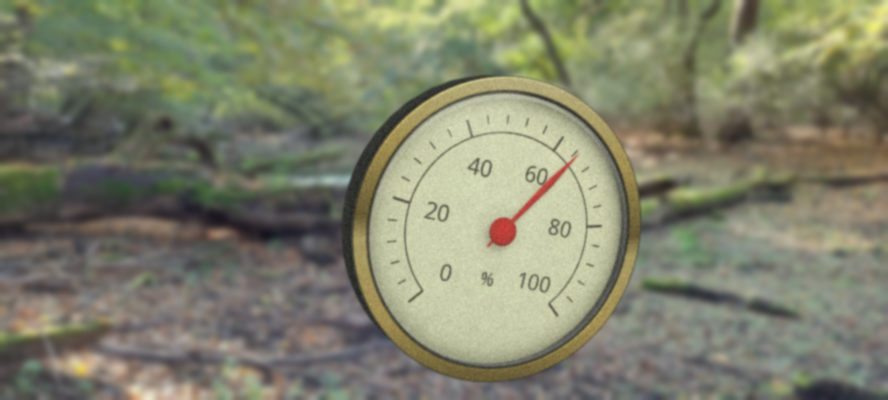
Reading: 64 %
